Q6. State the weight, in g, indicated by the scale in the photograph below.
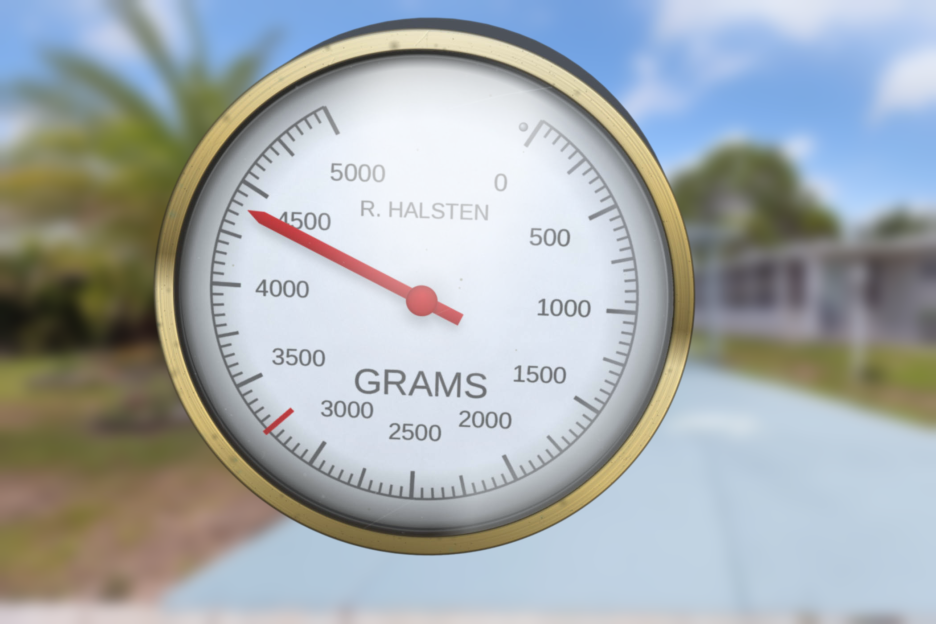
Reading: 4400 g
